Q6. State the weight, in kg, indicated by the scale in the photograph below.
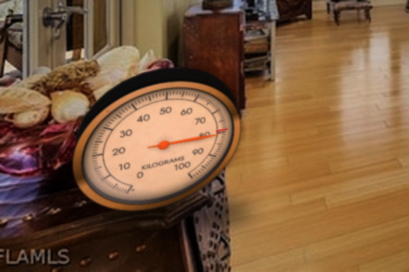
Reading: 80 kg
